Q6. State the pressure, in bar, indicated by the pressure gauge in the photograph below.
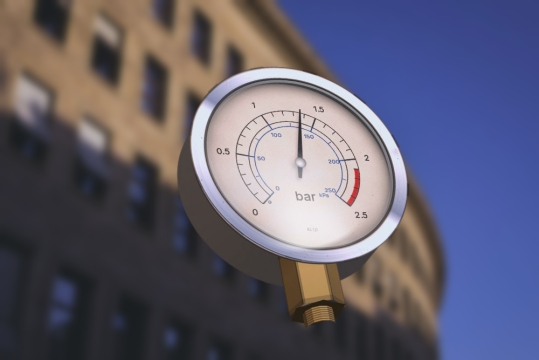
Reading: 1.35 bar
